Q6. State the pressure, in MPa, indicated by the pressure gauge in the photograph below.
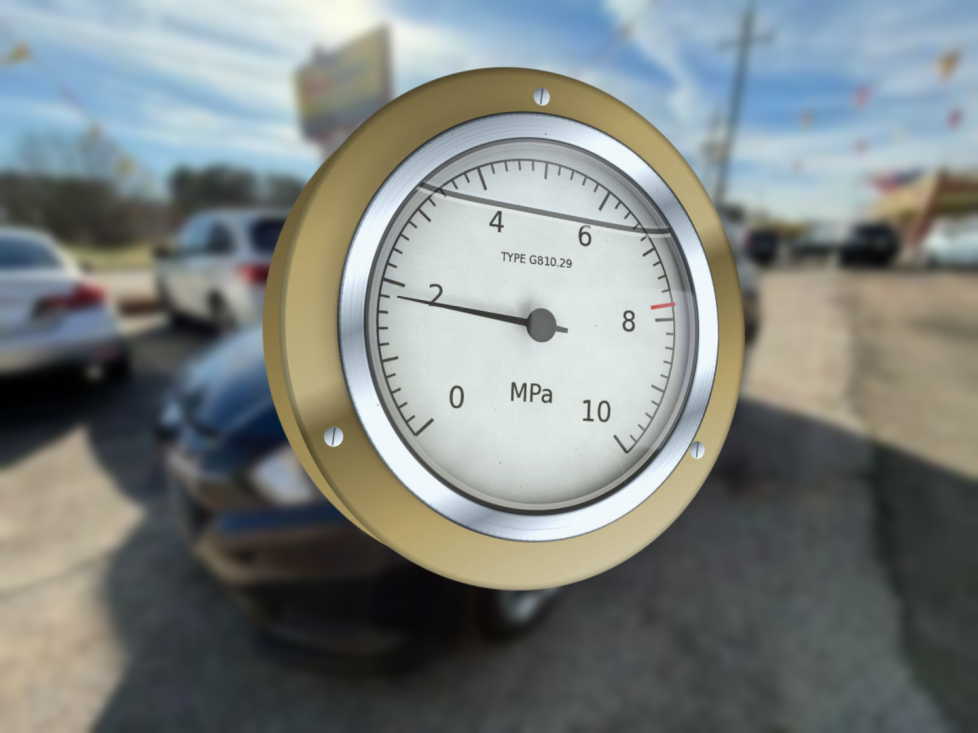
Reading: 1.8 MPa
